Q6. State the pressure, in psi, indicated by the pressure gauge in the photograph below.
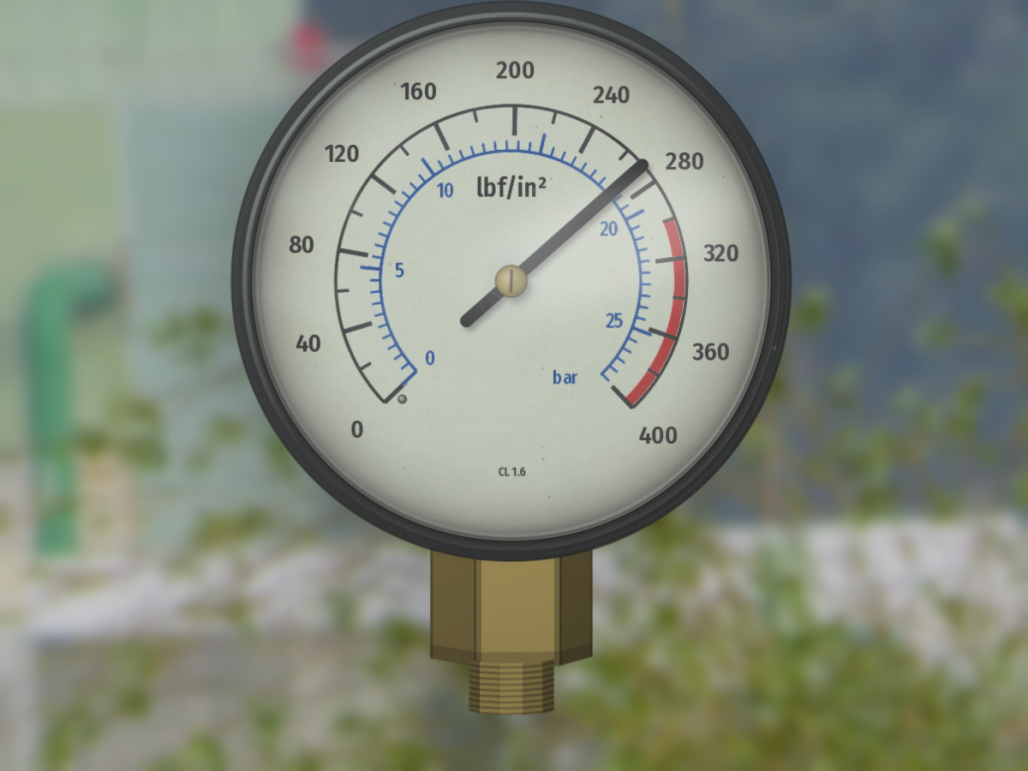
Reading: 270 psi
